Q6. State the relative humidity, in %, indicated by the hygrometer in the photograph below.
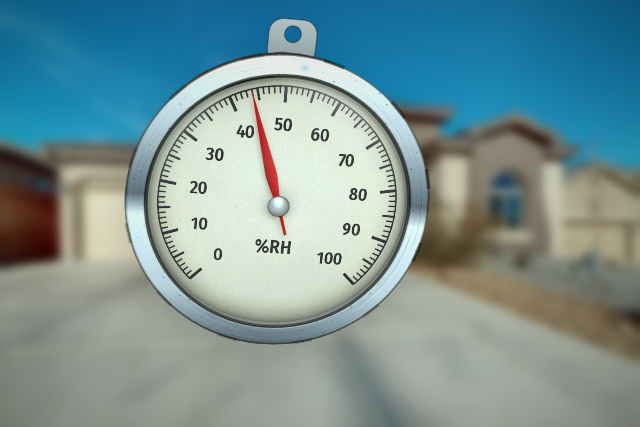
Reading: 44 %
